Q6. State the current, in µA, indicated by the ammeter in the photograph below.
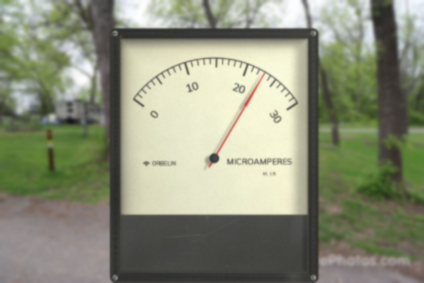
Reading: 23 µA
